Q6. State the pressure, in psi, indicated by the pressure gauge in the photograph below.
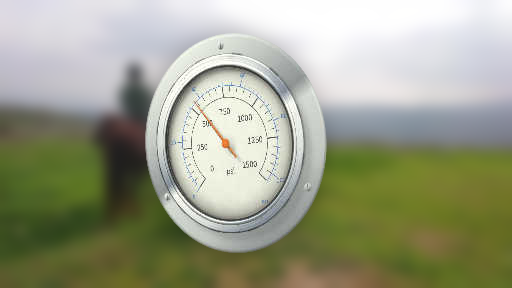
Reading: 550 psi
